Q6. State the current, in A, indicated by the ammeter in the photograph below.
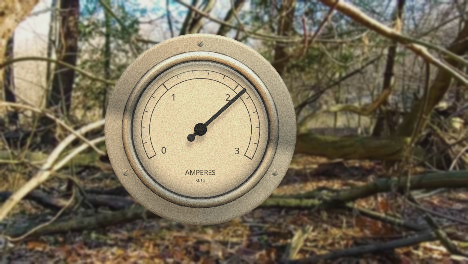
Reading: 2.1 A
